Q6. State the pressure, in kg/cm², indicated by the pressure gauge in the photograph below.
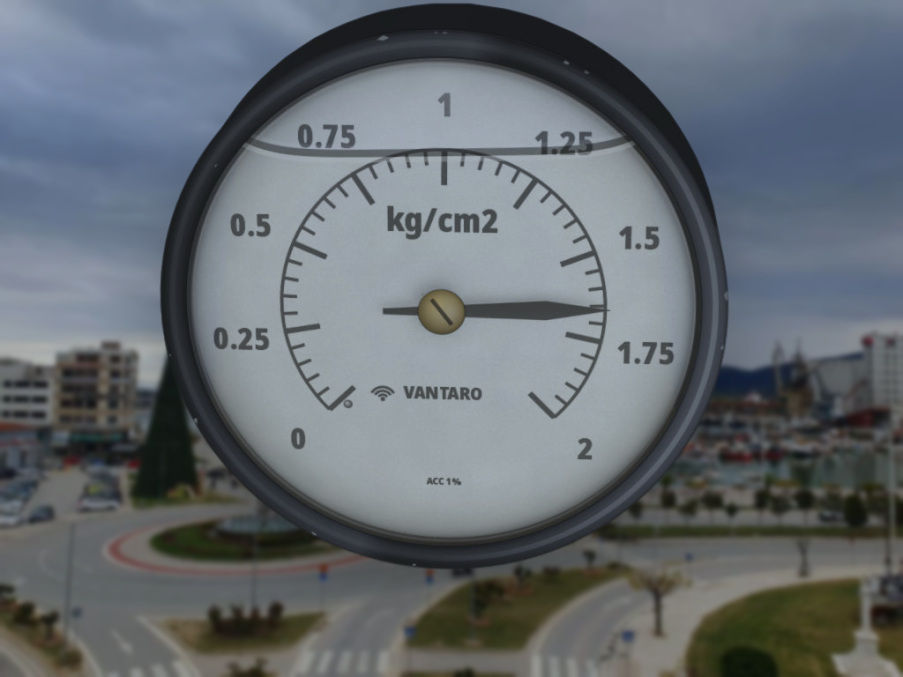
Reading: 1.65 kg/cm²
